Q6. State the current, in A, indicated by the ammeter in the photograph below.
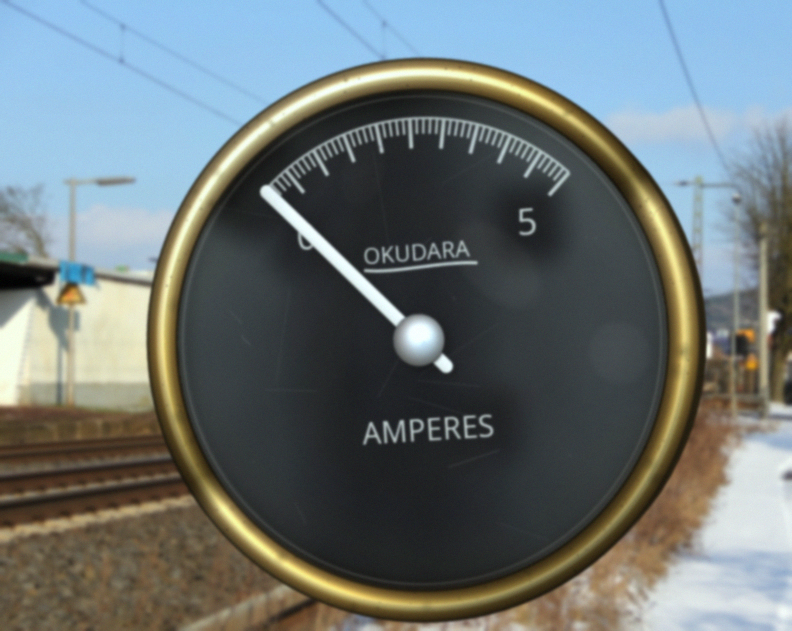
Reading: 0.1 A
